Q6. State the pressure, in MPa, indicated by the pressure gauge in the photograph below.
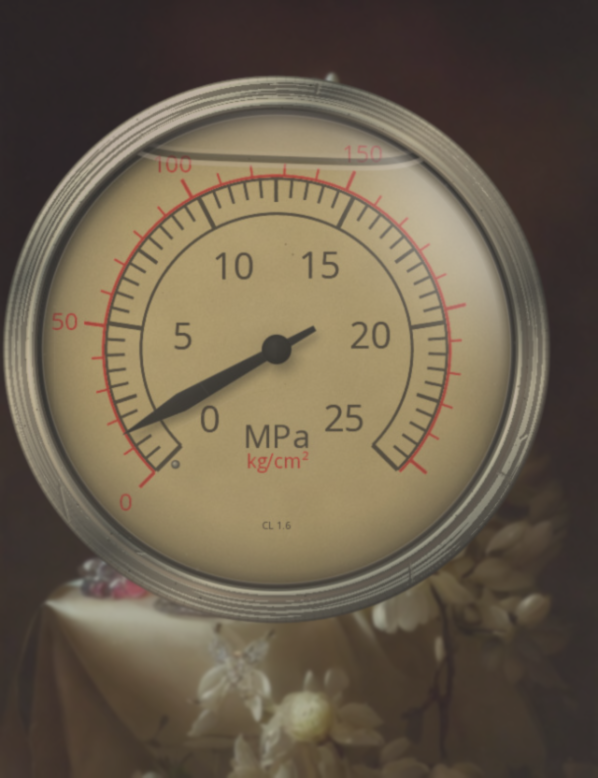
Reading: 1.5 MPa
